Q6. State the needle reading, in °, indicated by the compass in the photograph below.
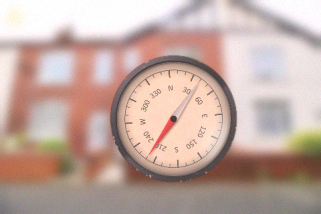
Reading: 220 °
